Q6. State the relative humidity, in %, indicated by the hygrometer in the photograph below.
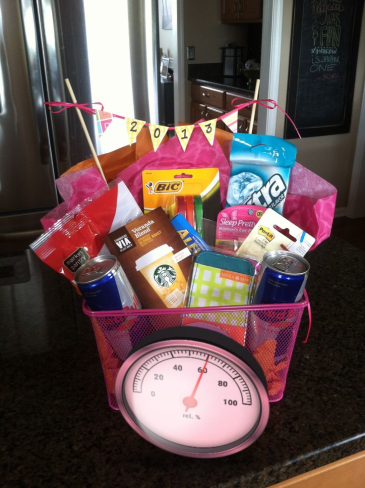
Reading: 60 %
